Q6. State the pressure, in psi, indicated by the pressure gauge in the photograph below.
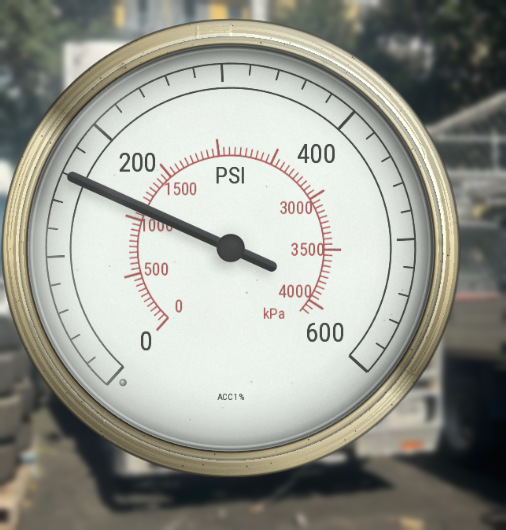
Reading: 160 psi
